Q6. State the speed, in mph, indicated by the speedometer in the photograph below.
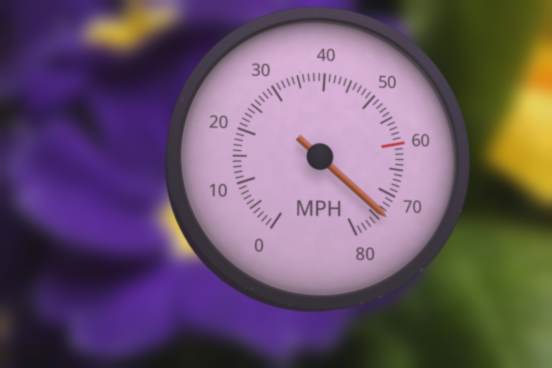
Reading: 74 mph
